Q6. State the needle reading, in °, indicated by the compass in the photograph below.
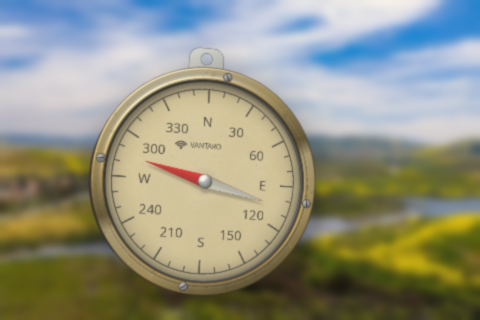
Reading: 285 °
